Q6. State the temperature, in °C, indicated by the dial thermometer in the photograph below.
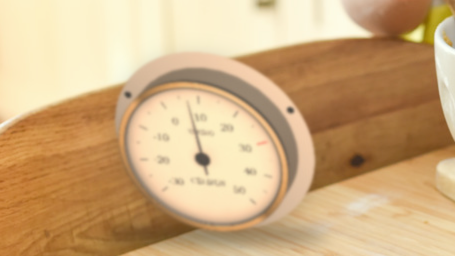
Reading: 7.5 °C
